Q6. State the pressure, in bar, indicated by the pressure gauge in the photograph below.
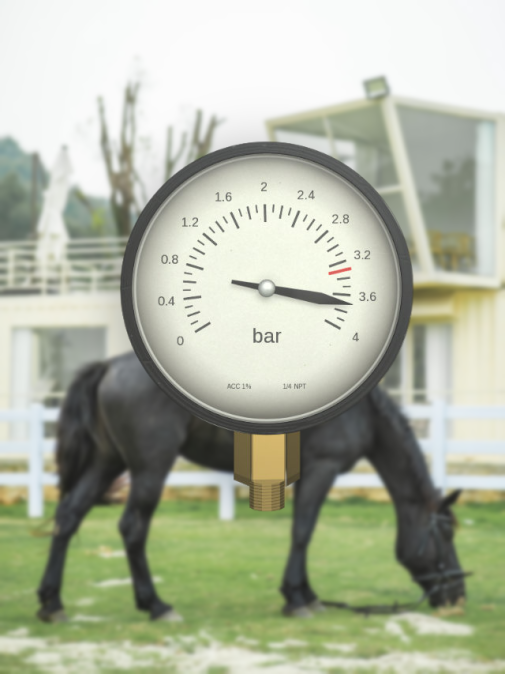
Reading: 3.7 bar
